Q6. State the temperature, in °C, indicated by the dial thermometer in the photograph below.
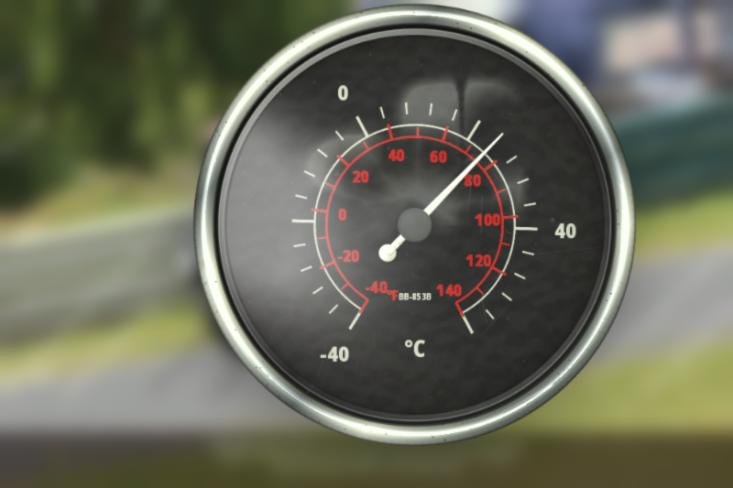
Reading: 24 °C
